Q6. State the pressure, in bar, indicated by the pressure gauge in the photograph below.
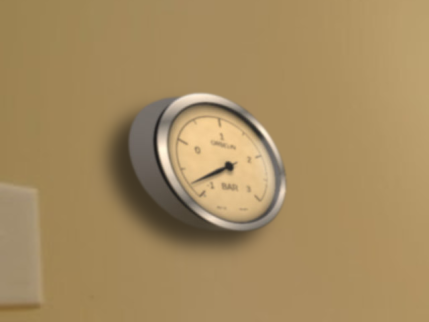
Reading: -0.75 bar
